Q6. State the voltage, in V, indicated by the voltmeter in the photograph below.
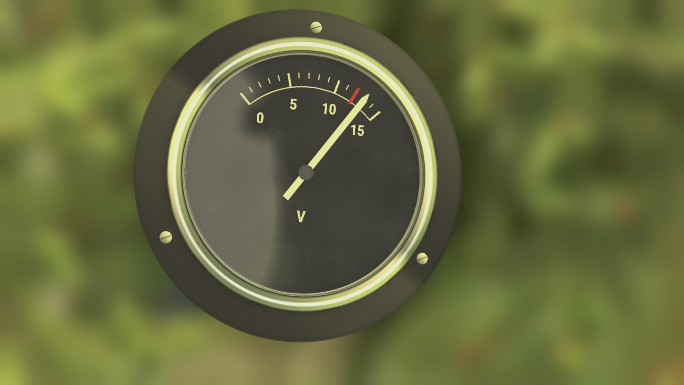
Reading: 13 V
